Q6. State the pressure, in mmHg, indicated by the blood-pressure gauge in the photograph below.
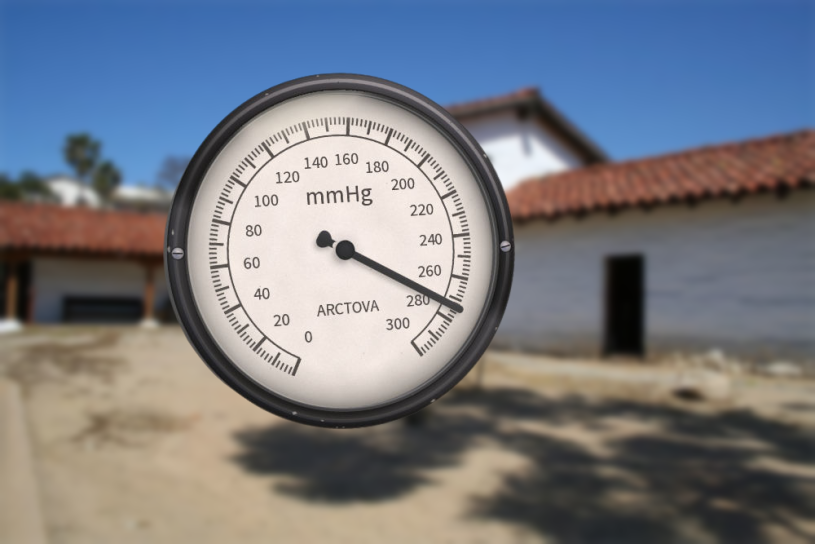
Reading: 274 mmHg
